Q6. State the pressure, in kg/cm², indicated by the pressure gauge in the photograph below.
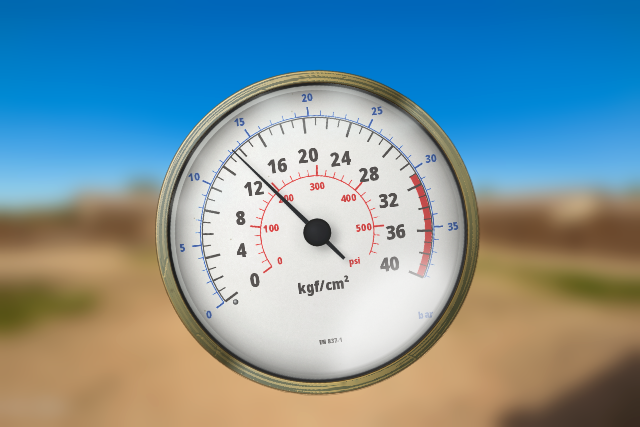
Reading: 13.5 kg/cm²
